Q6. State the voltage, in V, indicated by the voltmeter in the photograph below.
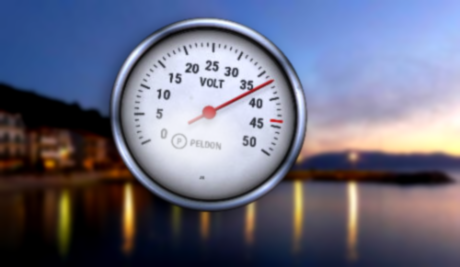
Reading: 37 V
